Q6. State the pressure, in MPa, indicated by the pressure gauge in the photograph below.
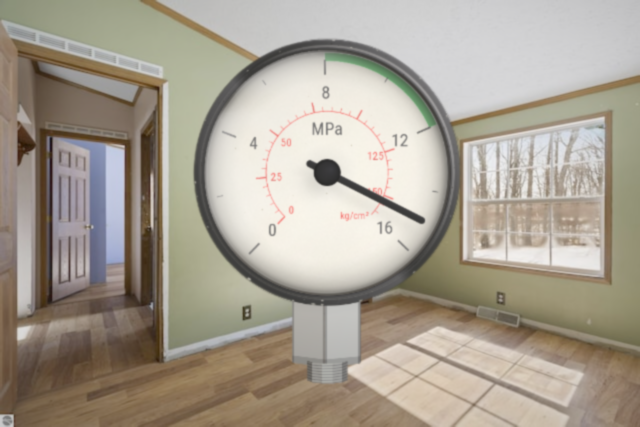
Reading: 15 MPa
